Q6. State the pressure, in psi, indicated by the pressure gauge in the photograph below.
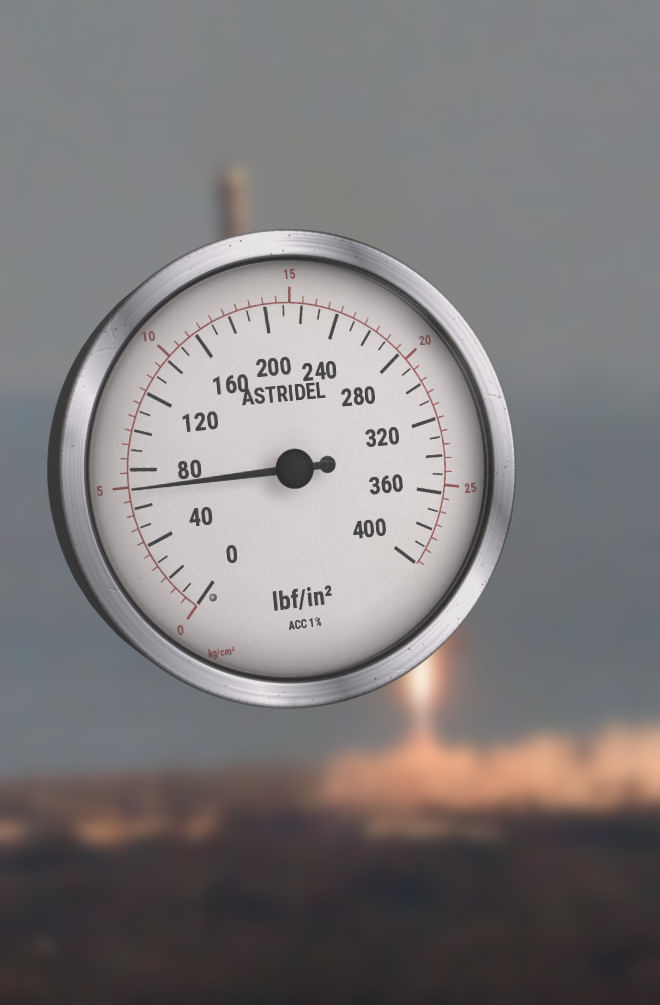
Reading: 70 psi
